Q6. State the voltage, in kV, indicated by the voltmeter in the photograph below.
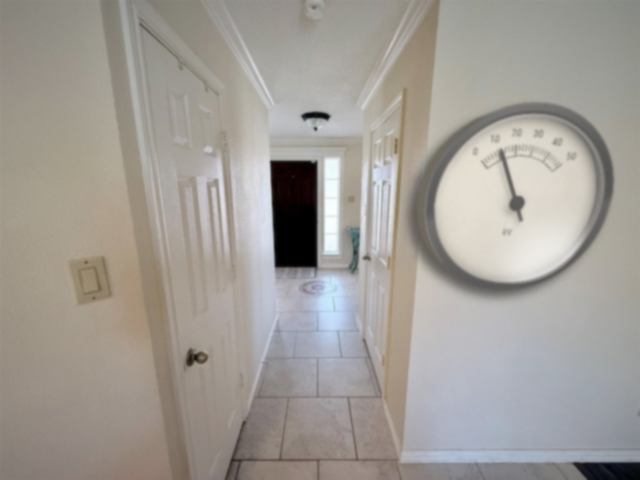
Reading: 10 kV
